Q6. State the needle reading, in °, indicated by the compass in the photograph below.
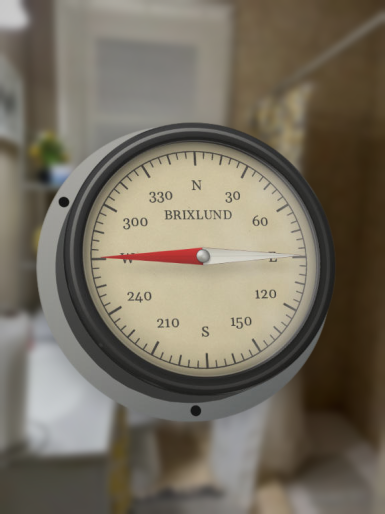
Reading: 270 °
